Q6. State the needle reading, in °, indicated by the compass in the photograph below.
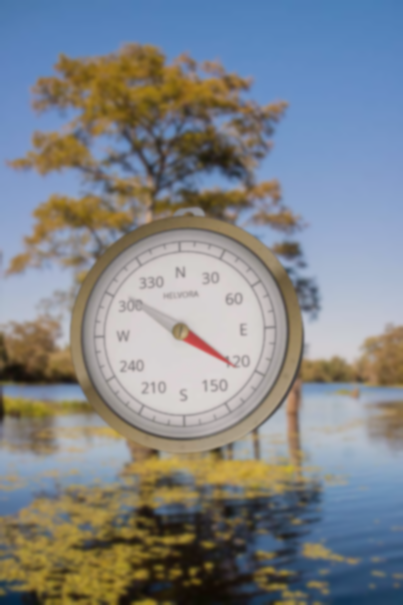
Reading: 125 °
